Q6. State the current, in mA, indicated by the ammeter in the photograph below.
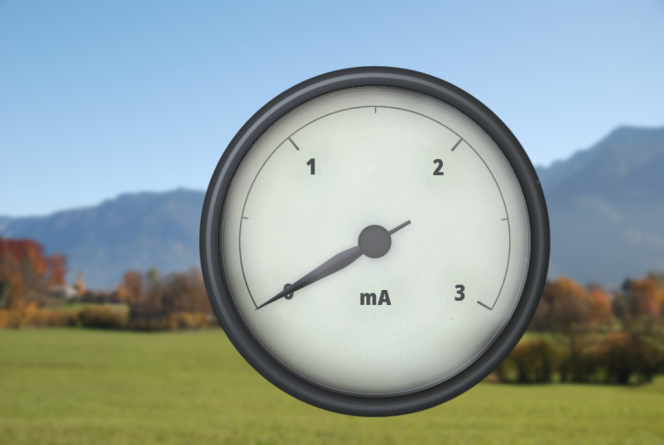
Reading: 0 mA
